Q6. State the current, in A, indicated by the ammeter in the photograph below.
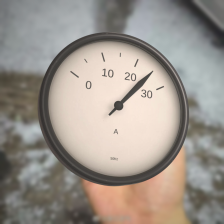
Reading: 25 A
